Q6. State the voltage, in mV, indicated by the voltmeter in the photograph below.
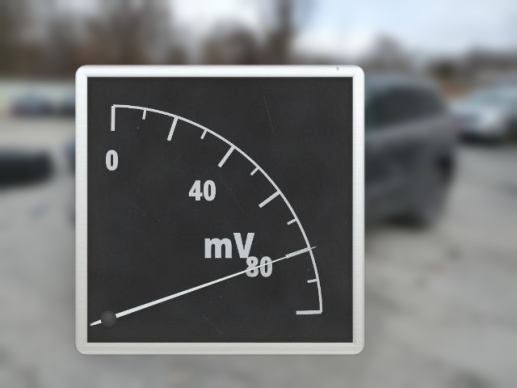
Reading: 80 mV
